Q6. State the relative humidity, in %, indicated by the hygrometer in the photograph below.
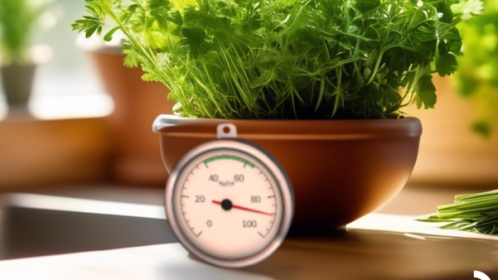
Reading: 88 %
